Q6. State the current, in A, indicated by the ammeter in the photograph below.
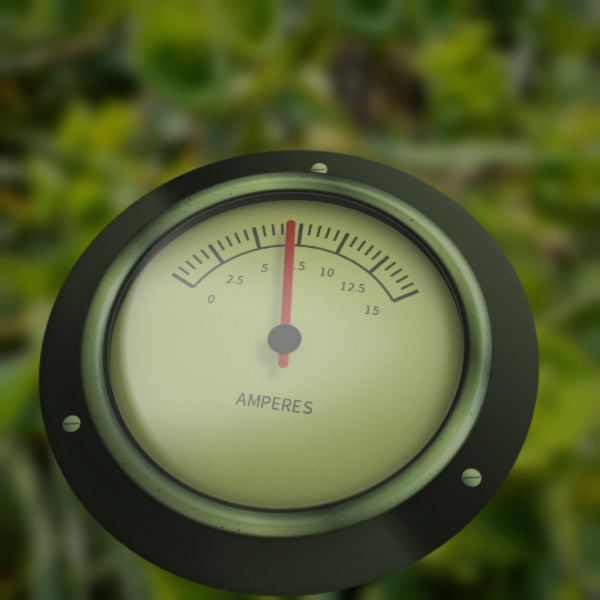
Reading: 7 A
